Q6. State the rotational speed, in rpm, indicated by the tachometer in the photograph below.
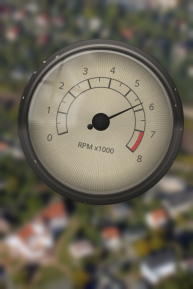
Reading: 5750 rpm
